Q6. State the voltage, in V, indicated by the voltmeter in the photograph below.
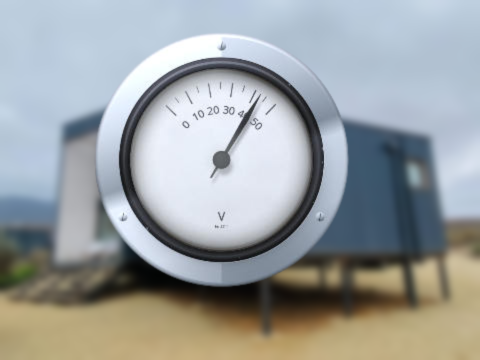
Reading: 42.5 V
